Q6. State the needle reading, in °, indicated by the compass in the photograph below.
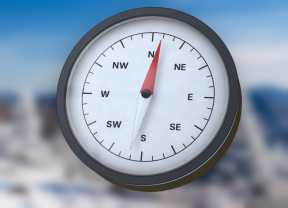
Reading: 10 °
